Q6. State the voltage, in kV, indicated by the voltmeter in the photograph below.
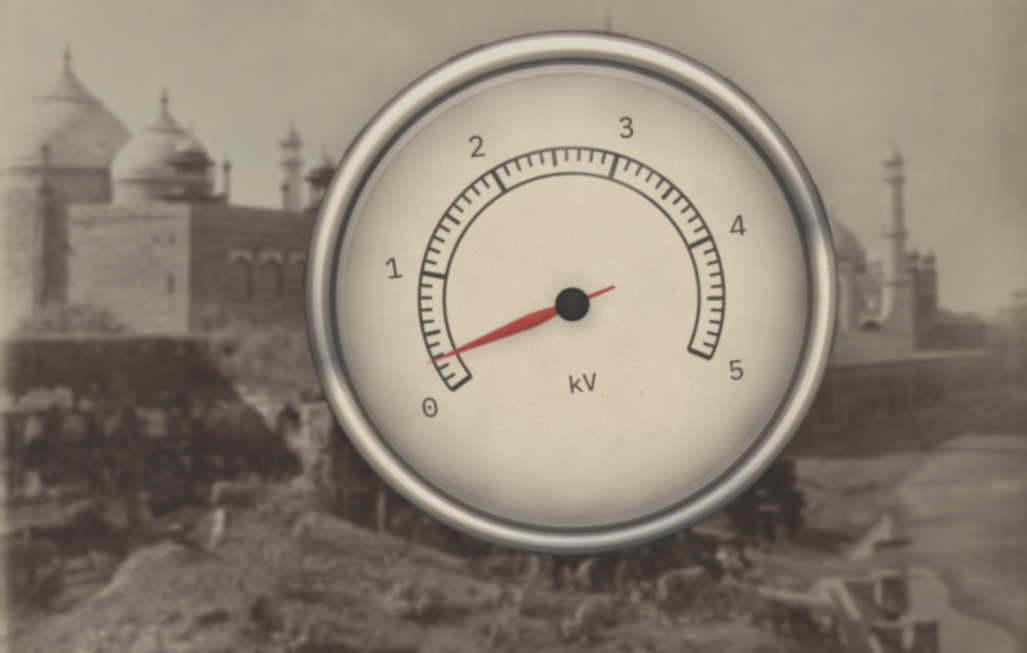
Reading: 0.3 kV
